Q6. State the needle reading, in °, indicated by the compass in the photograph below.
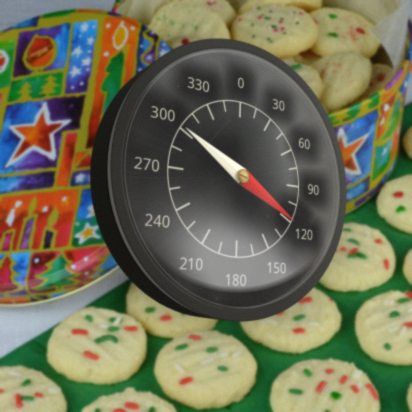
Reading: 120 °
